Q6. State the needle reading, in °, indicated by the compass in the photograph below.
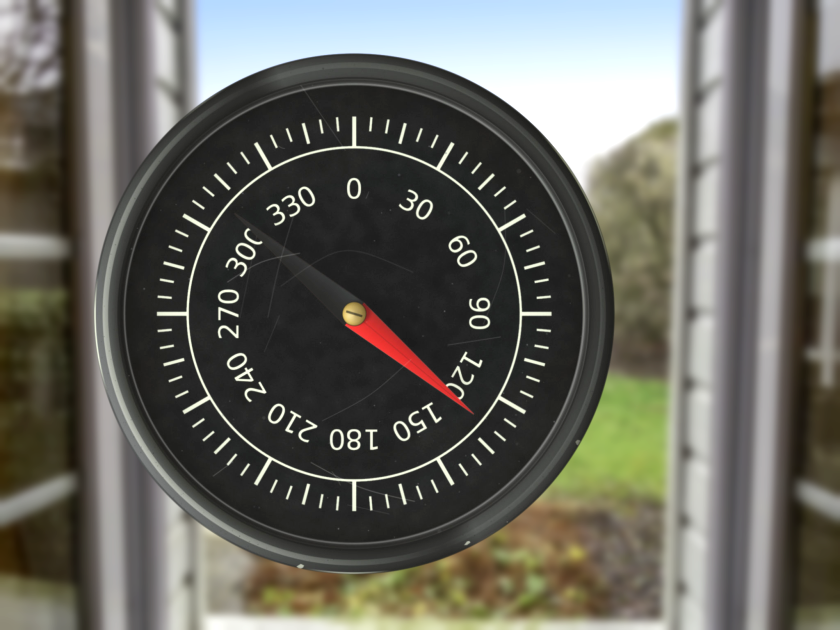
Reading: 130 °
